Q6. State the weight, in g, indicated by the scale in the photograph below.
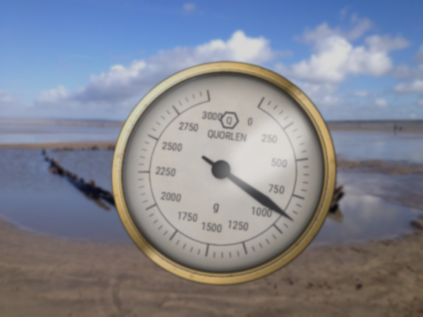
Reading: 900 g
